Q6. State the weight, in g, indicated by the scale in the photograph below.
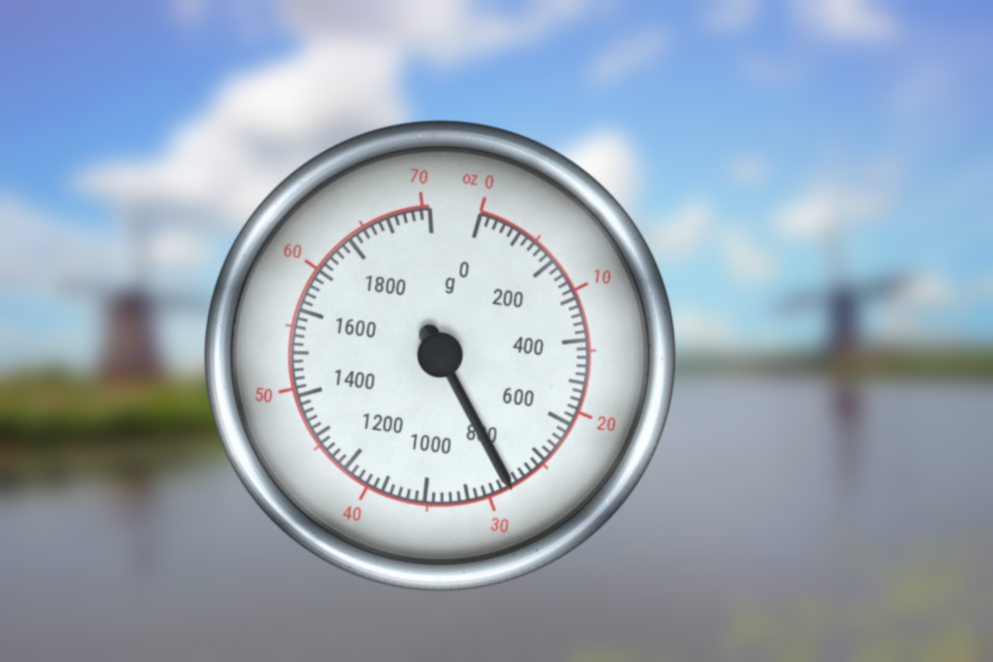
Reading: 800 g
